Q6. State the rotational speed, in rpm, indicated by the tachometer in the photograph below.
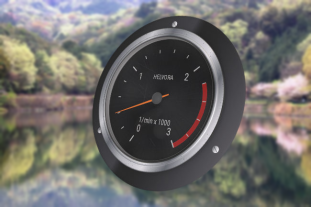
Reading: 400 rpm
